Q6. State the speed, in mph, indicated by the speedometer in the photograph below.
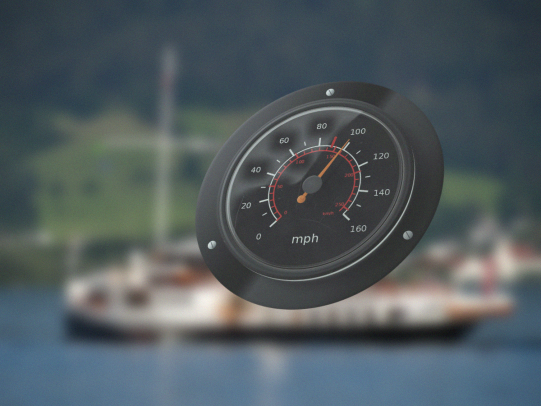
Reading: 100 mph
